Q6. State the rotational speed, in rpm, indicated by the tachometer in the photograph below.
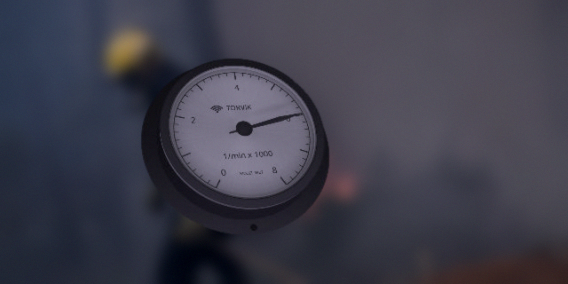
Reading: 6000 rpm
